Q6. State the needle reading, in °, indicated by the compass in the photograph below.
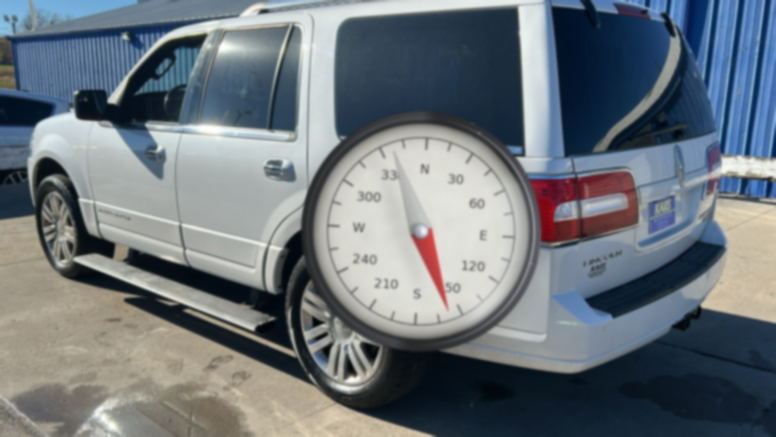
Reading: 157.5 °
